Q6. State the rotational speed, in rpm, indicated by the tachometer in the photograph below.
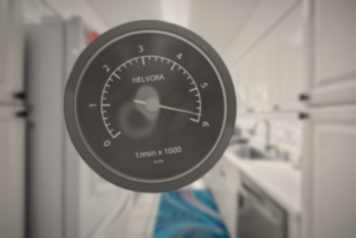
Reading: 5800 rpm
